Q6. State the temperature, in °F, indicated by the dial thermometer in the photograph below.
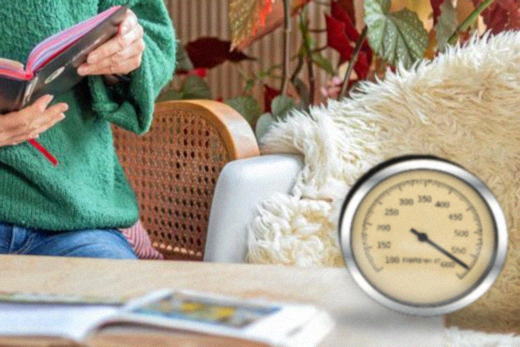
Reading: 575 °F
